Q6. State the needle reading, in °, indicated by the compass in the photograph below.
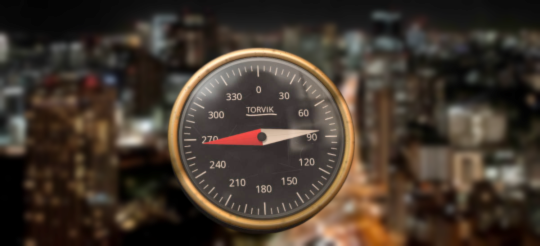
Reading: 265 °
